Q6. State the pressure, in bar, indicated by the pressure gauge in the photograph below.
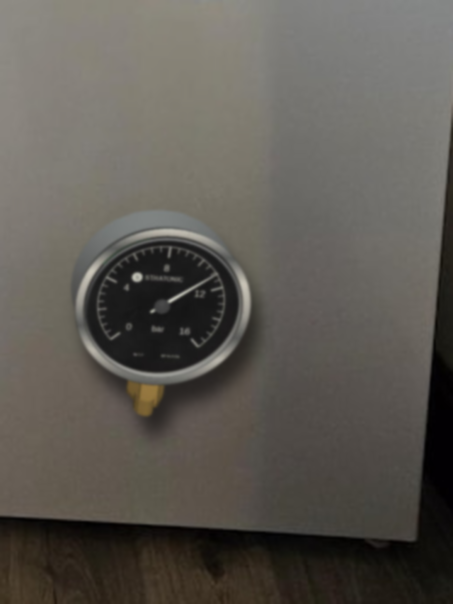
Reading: 11 bar
